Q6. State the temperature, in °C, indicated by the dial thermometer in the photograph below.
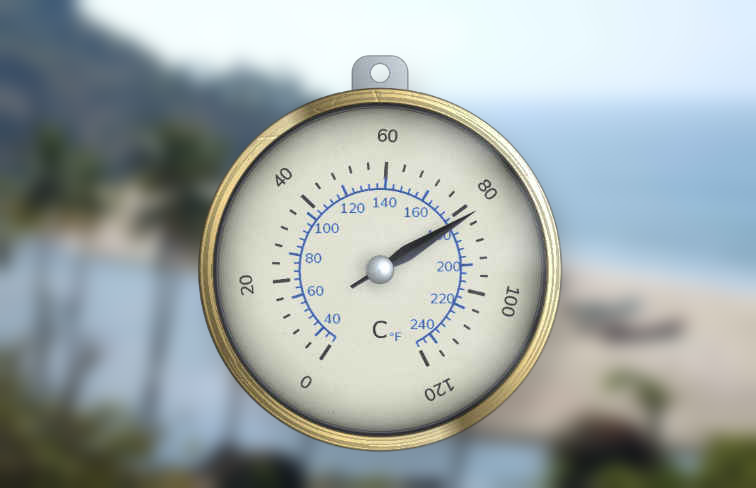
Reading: 82 °C
